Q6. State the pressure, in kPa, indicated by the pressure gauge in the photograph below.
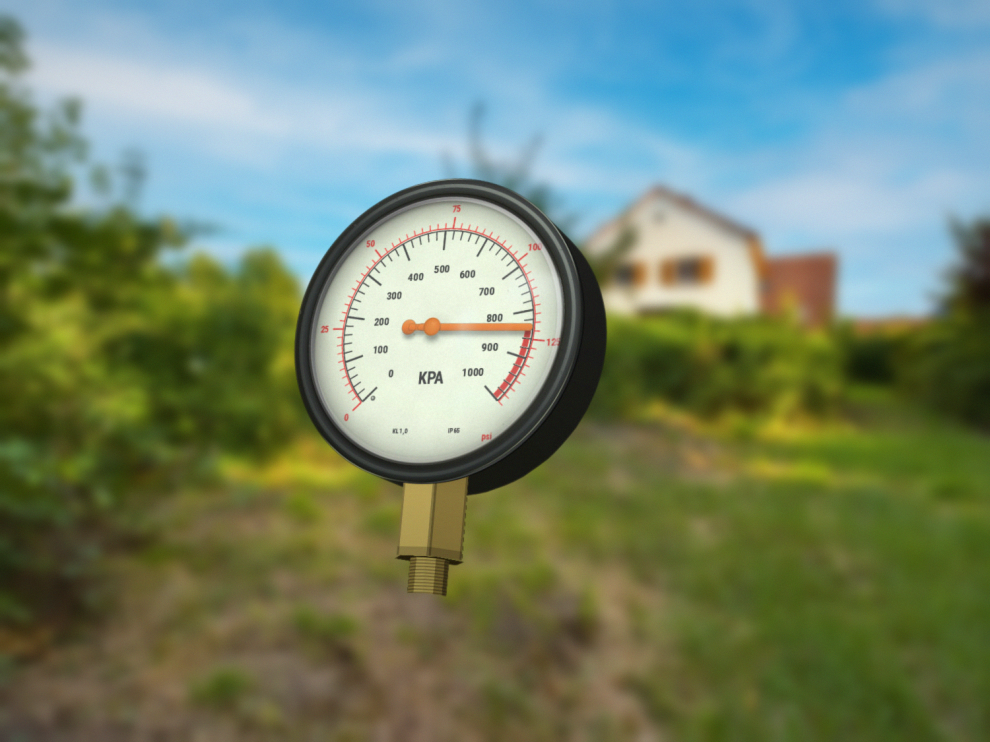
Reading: 840 kPa
